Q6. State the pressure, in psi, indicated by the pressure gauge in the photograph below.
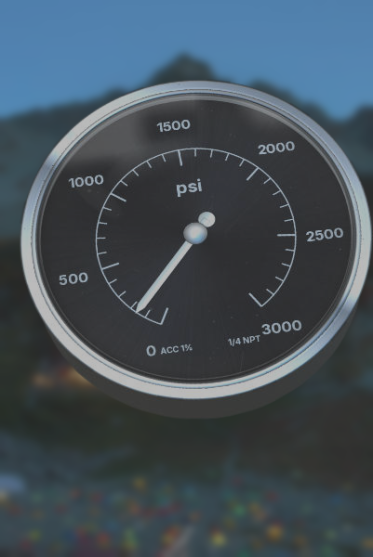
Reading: 150 psi
